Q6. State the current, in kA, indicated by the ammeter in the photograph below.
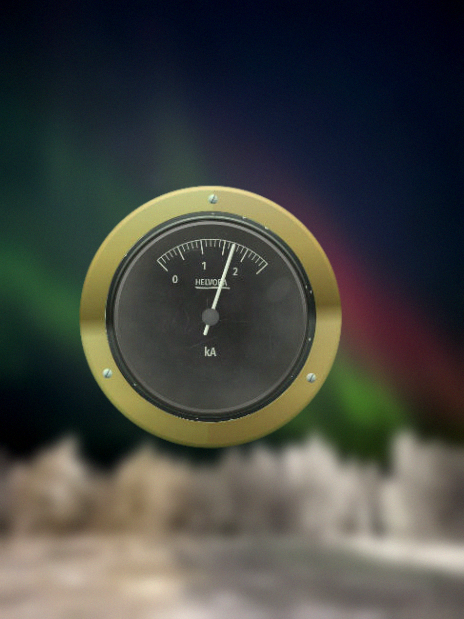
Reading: 1.7 kA
